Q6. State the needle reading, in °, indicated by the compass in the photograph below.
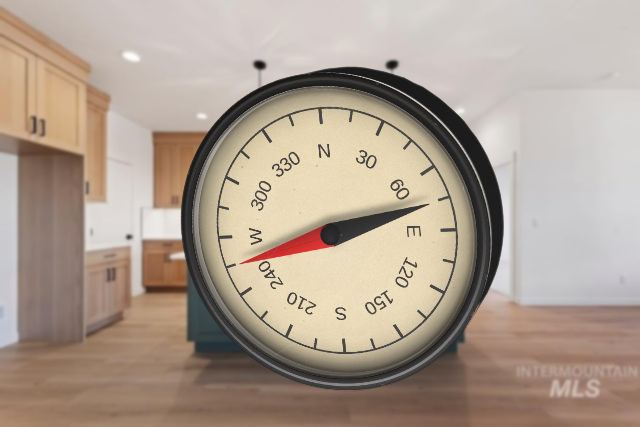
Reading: 255 °
